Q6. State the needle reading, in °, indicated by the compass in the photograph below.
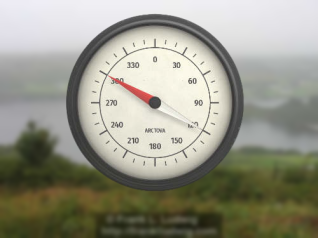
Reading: 300 °
